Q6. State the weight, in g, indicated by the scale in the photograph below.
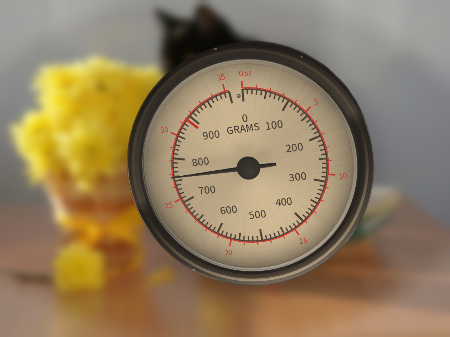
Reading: 760 g
